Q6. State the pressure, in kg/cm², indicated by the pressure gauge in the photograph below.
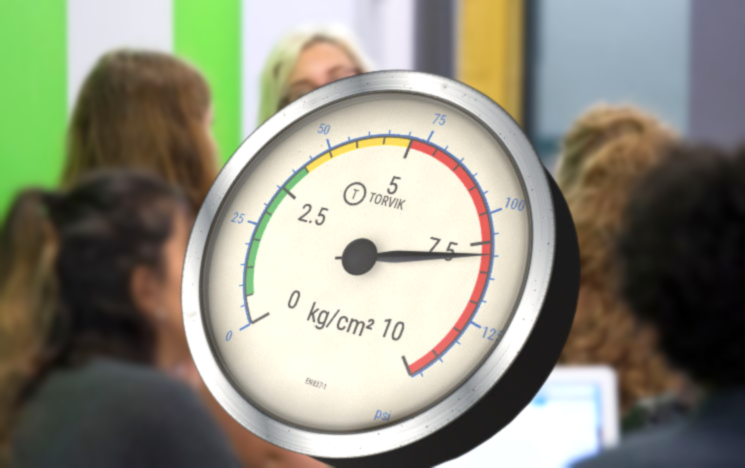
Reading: 7.75 kg/cm²
